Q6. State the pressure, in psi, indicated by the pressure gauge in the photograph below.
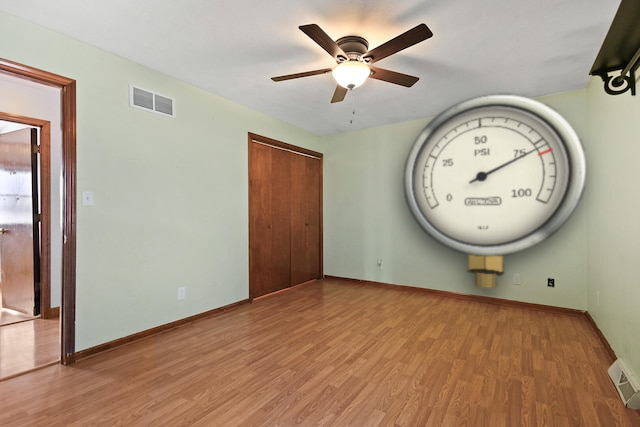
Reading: 77.5 psi
